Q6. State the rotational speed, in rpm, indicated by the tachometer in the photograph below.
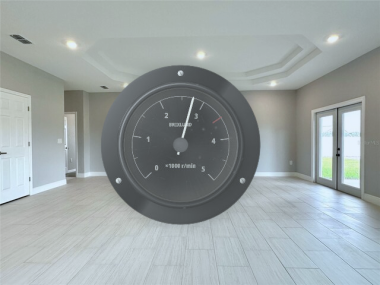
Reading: 2750 rpm
